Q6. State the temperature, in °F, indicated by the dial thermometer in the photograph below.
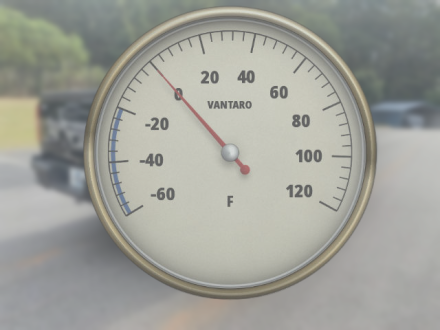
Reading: 0 °F
